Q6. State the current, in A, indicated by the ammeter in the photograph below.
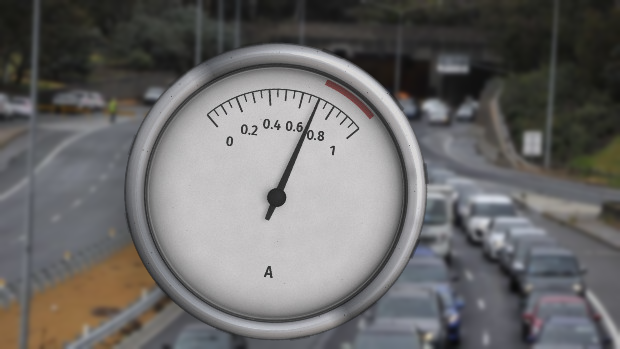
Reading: 0.7 A
